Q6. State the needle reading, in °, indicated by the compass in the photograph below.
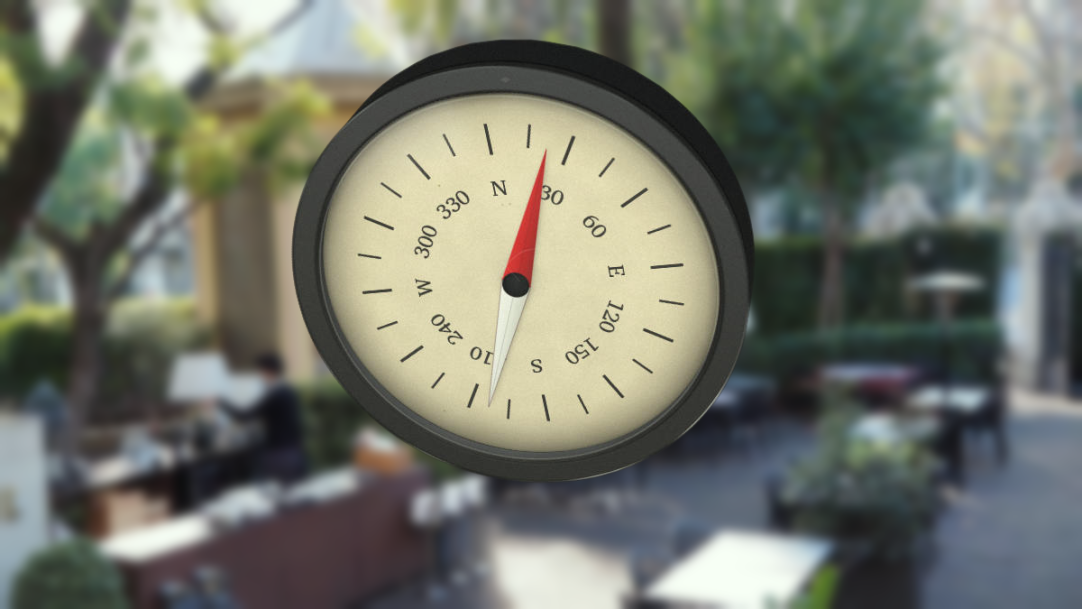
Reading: 22.5 °
